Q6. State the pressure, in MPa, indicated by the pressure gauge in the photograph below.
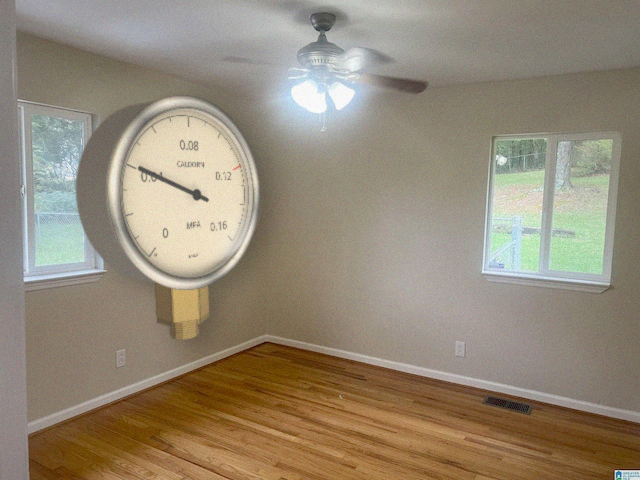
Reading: 0.04 MPa
